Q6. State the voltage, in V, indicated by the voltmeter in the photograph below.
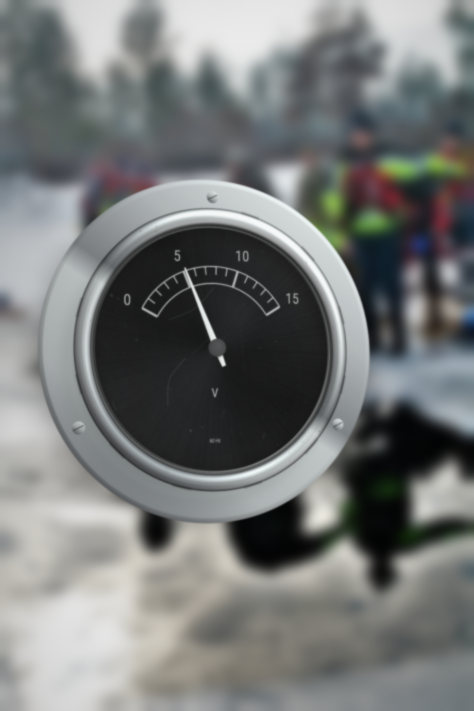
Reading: 5 V
